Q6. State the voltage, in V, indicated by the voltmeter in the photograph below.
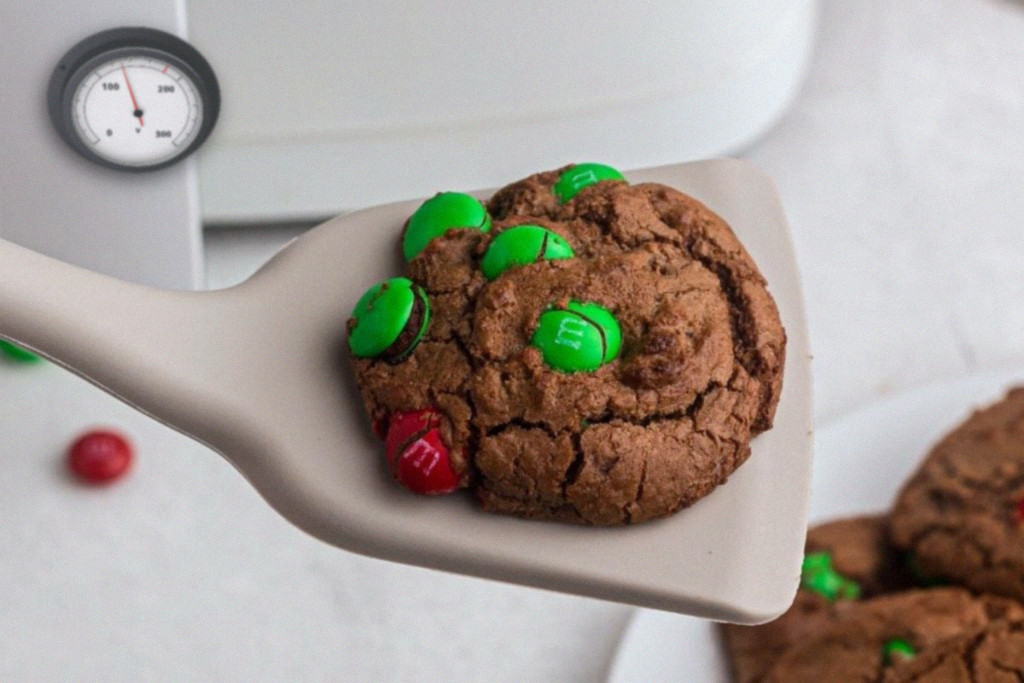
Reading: 130 V
